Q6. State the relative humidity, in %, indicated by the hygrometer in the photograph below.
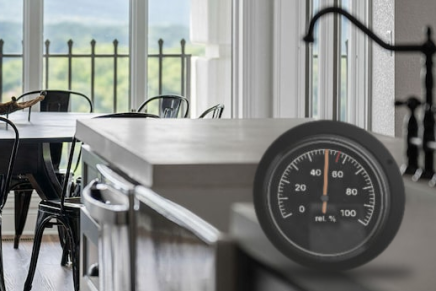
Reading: 50 %
